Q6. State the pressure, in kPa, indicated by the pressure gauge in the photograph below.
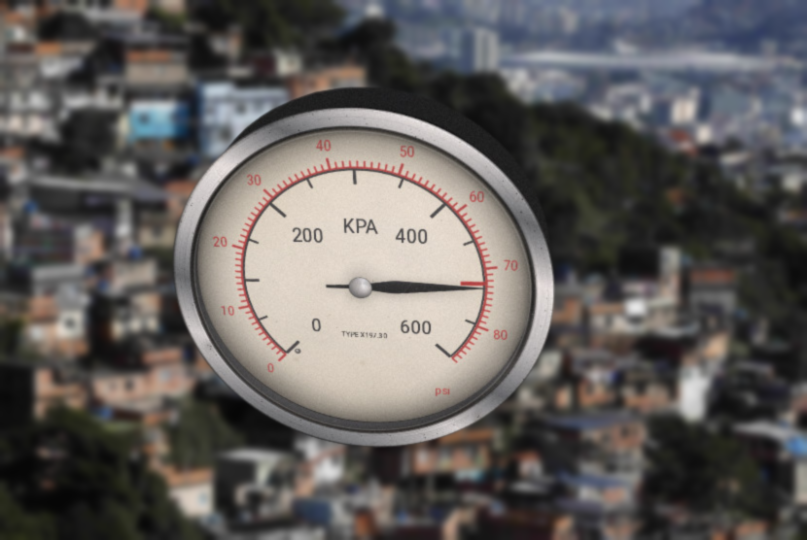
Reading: 500 kPa
